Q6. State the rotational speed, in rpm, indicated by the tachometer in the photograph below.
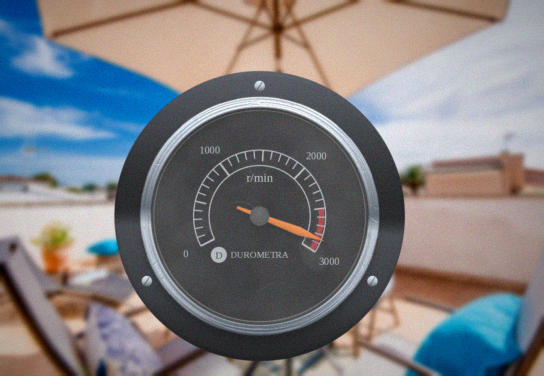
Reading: 2850 rpm
